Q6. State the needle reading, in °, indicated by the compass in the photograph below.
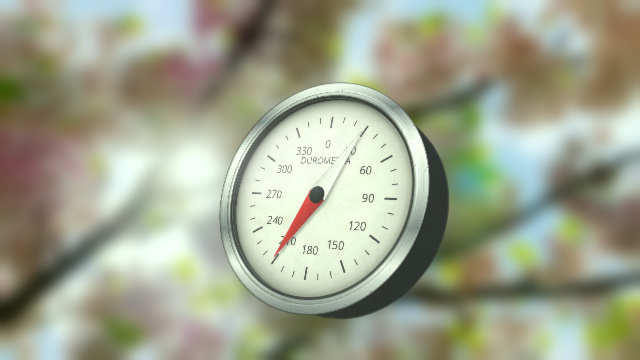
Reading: 210 °
